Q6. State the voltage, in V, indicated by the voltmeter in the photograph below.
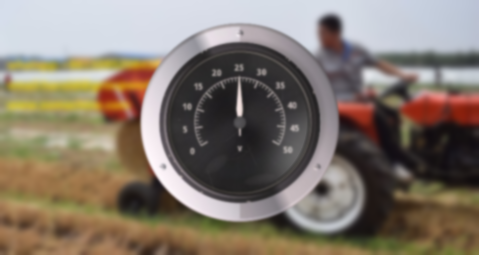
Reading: 25 V
